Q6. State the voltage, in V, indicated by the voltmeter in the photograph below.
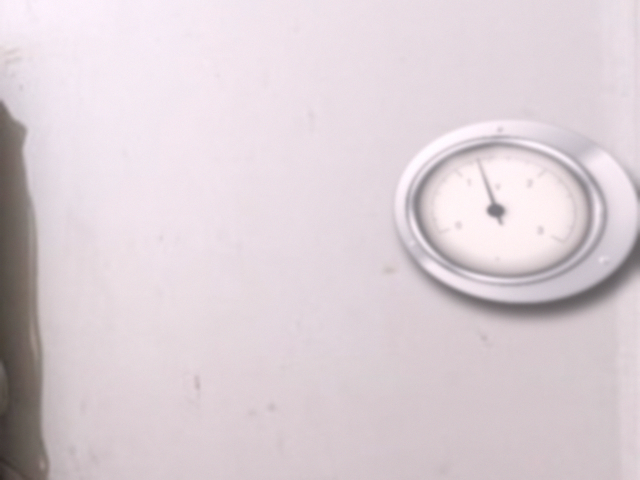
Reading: 1.3 V
